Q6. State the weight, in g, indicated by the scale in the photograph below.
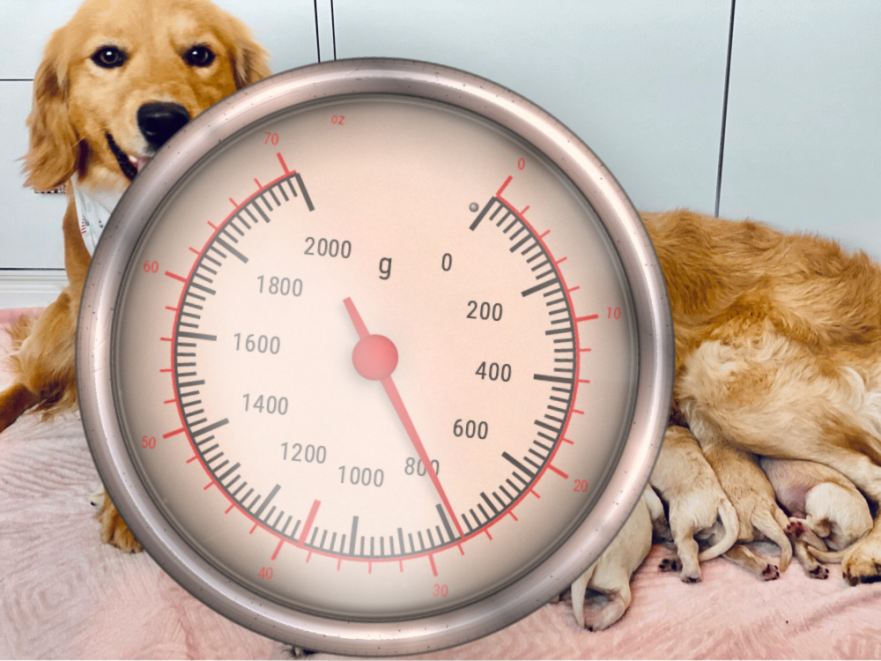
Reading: 780 g
